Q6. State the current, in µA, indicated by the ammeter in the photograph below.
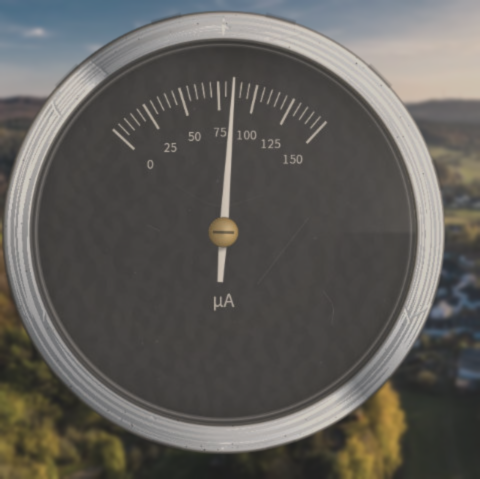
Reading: 85 µA
